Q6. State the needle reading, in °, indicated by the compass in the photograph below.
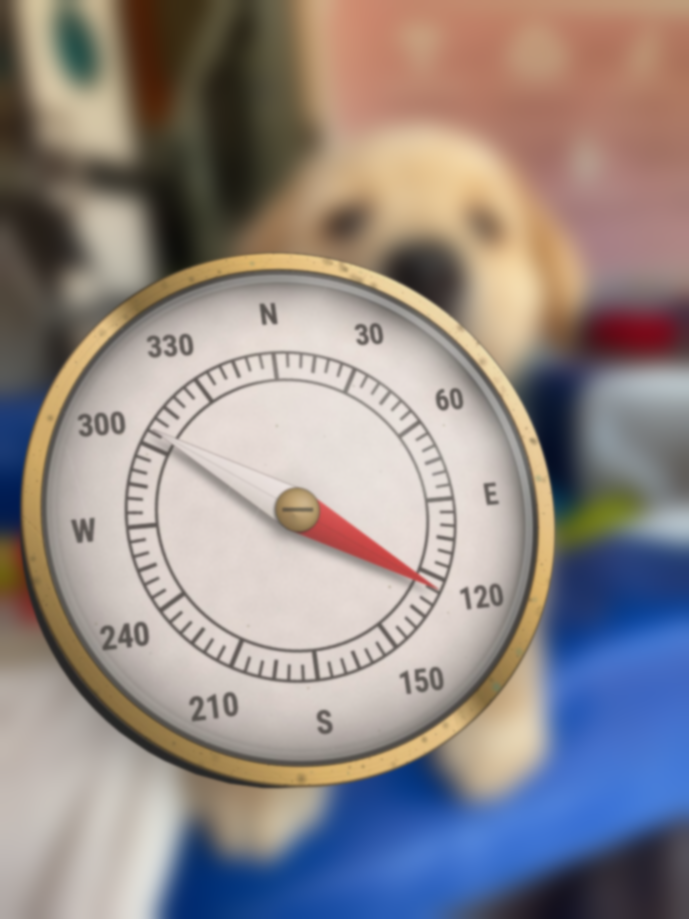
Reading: 125 °
